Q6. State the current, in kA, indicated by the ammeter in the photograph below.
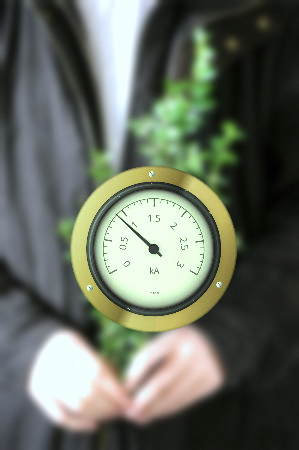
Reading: 0.9 kA
